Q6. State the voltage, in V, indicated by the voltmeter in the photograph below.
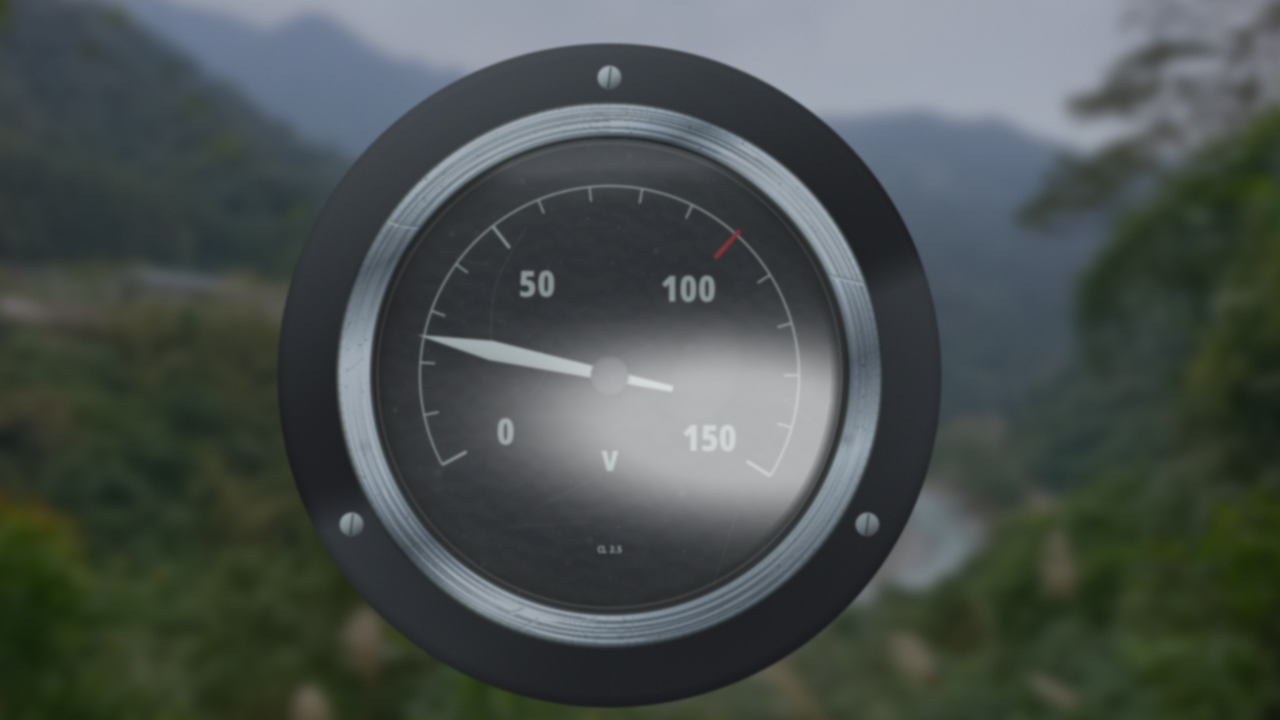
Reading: 25 V
